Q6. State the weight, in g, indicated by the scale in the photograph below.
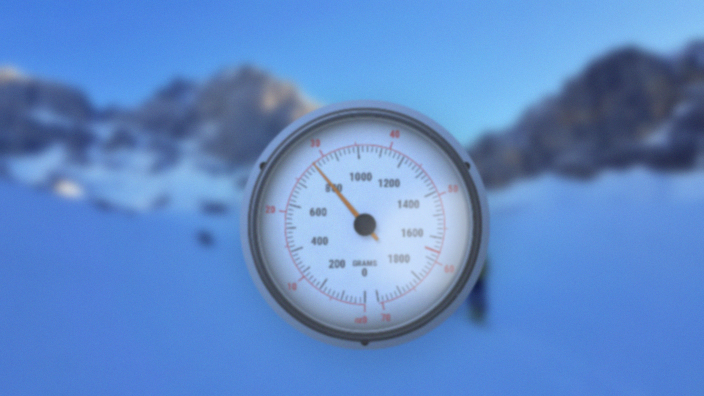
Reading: 800 g
